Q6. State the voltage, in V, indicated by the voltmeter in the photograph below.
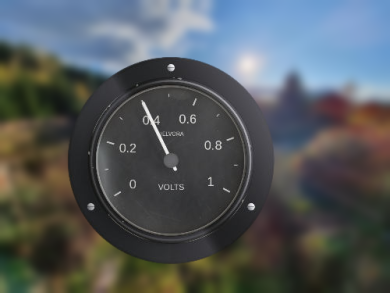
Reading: 0.4 V
